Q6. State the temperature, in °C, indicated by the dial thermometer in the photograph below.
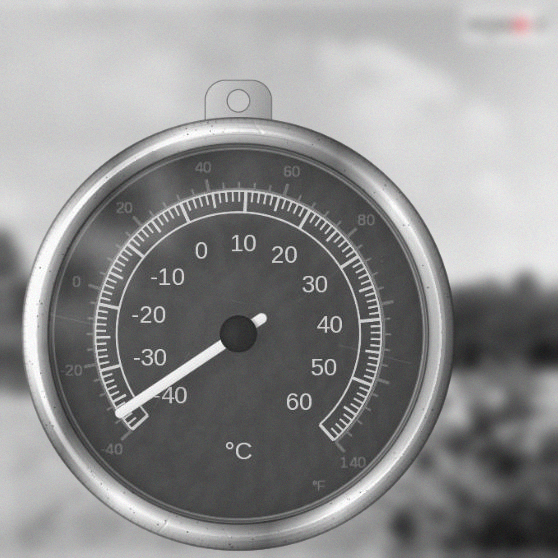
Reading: -37 °C
